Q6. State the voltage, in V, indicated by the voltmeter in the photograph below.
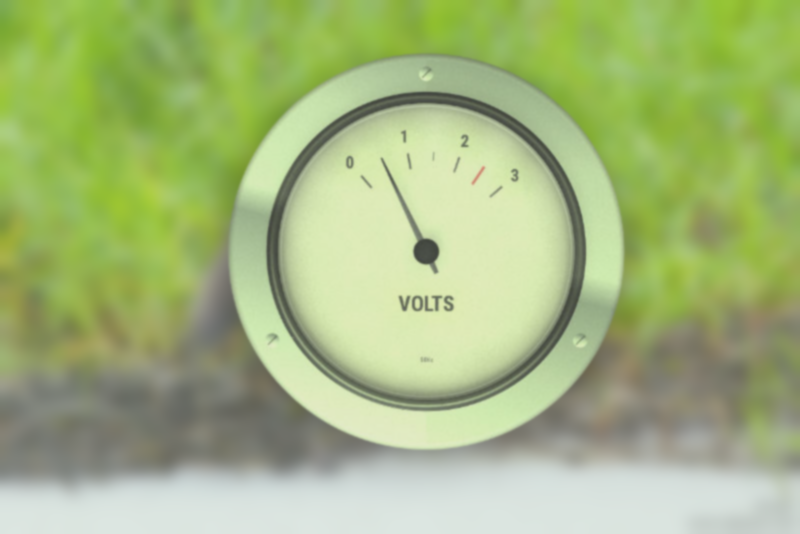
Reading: 0.5 V
